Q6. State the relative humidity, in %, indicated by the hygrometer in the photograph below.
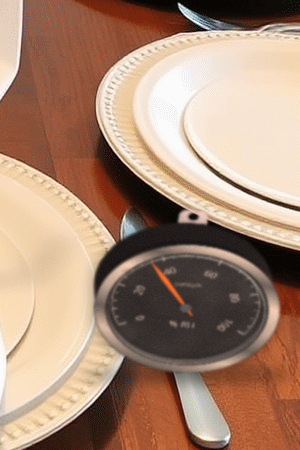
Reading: 36 %
